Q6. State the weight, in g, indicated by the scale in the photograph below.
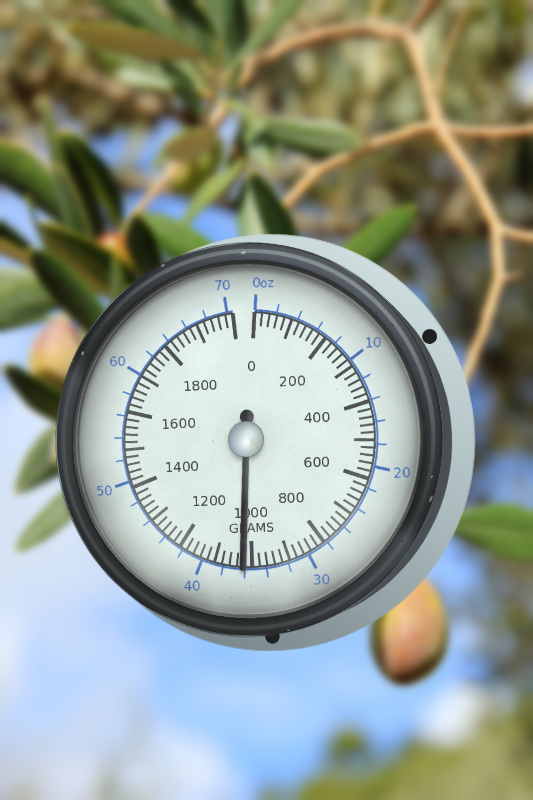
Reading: 1020 g
